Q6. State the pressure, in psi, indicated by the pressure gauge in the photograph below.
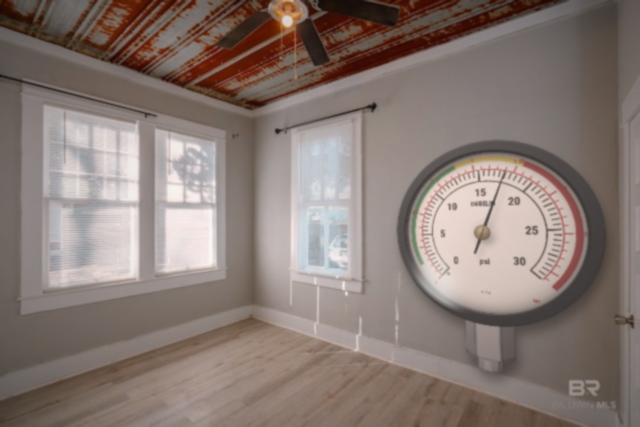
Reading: 17.5 psi
